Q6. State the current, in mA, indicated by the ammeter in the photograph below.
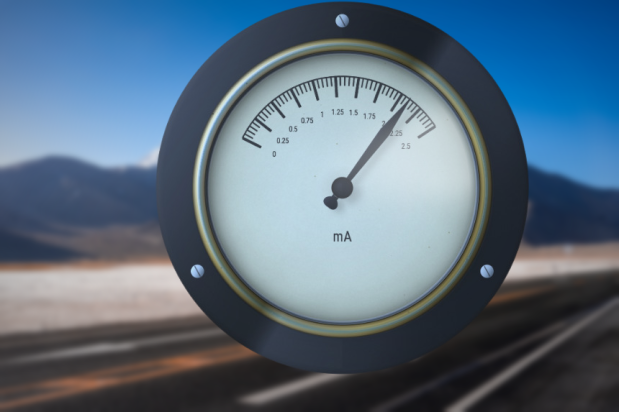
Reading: 2.1 mA
